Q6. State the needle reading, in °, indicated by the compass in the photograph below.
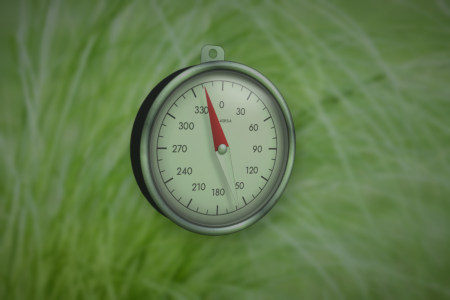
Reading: 340 °
